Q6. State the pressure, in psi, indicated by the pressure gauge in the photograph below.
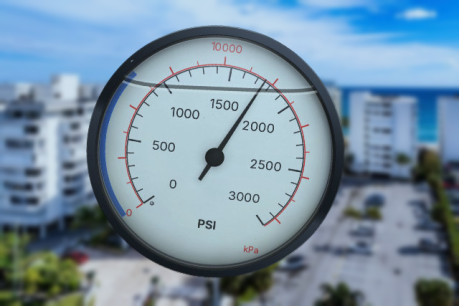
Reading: 1750 psi
